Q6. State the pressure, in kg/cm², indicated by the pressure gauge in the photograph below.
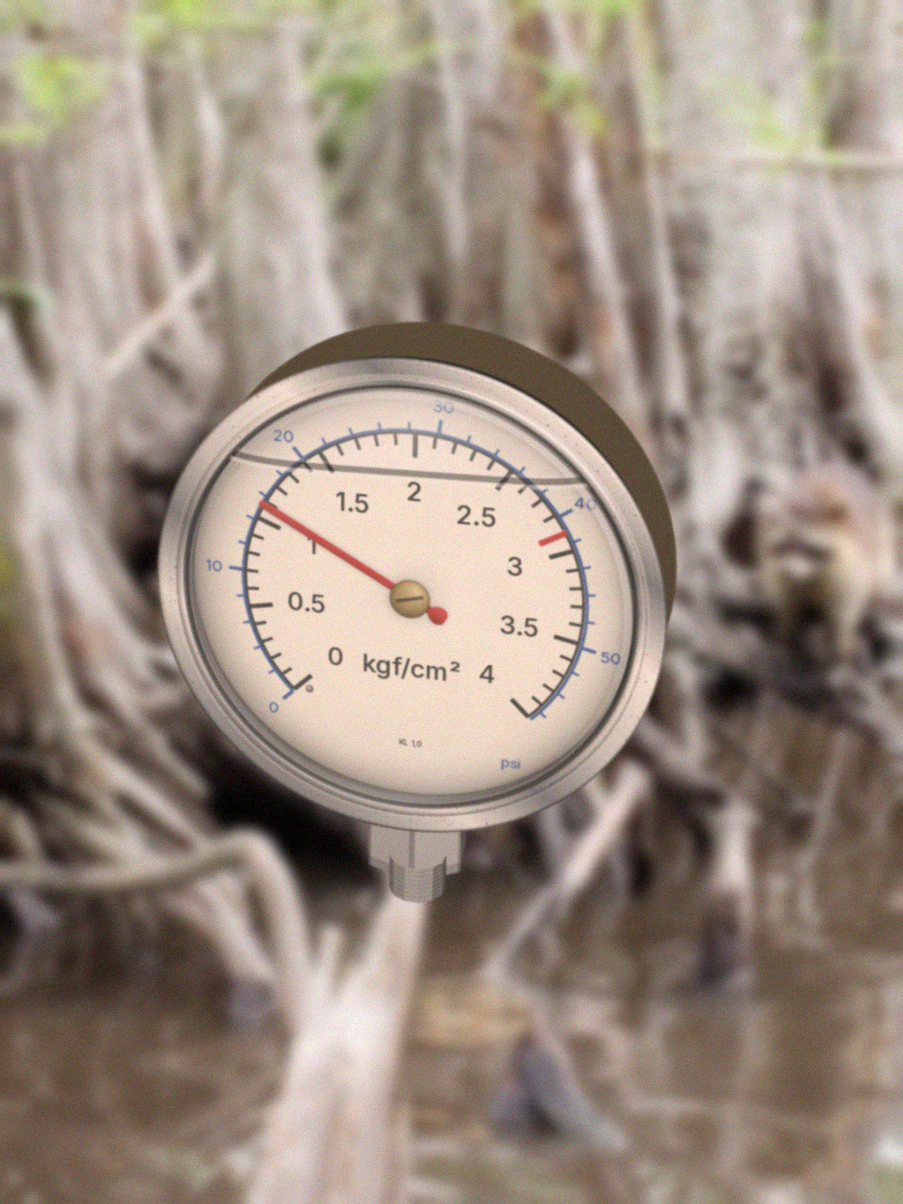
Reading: 1.1 kg/cm²
